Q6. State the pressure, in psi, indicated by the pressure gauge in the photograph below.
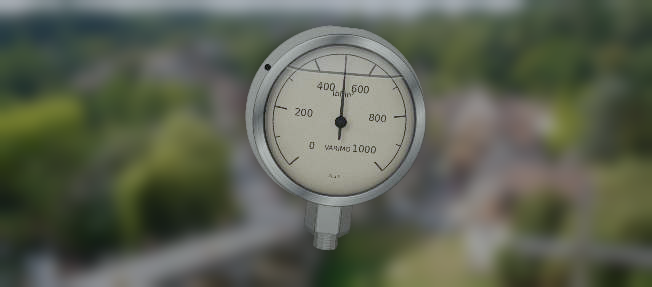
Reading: 500 psi
